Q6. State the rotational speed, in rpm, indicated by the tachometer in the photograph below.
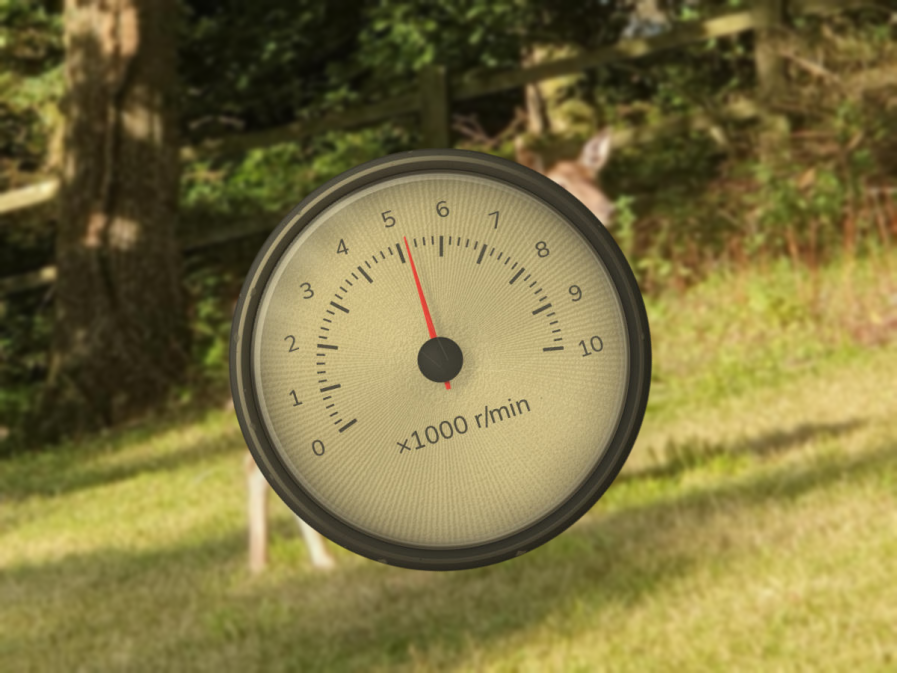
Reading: 5200 rpm
